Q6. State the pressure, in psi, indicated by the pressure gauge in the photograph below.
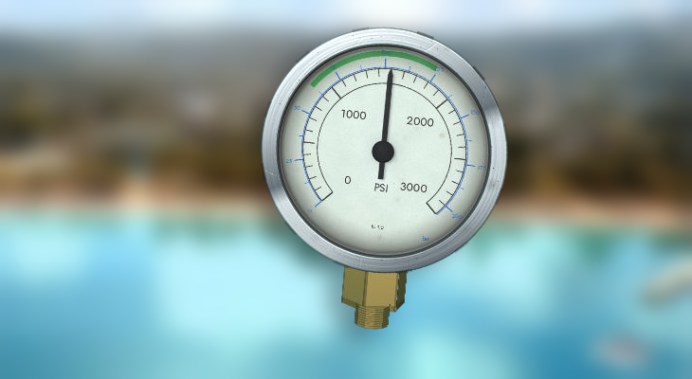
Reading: 1500 psi
